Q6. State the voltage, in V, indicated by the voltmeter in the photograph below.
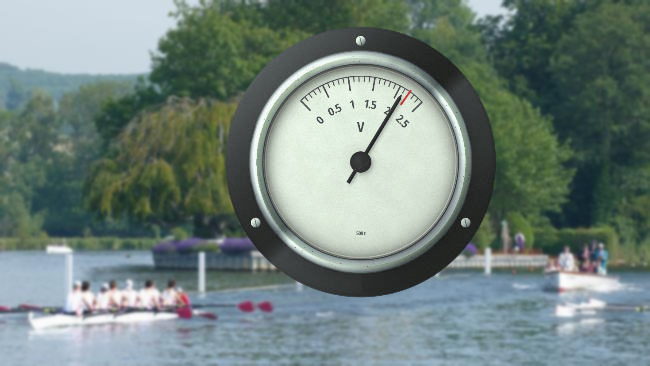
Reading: 2.1 V
